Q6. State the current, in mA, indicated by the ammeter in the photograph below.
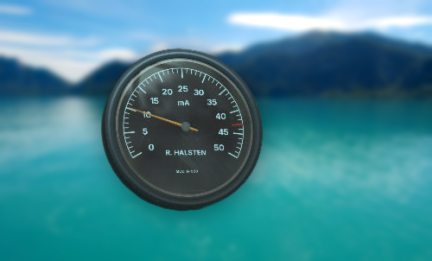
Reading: 10 mA
